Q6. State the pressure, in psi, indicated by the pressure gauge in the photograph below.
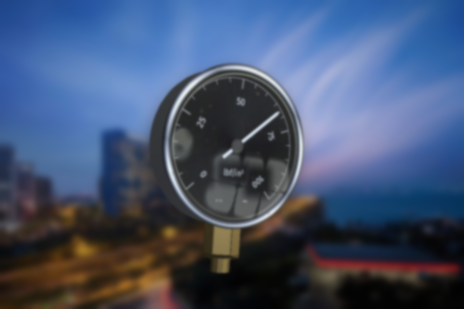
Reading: 67.5 psi
